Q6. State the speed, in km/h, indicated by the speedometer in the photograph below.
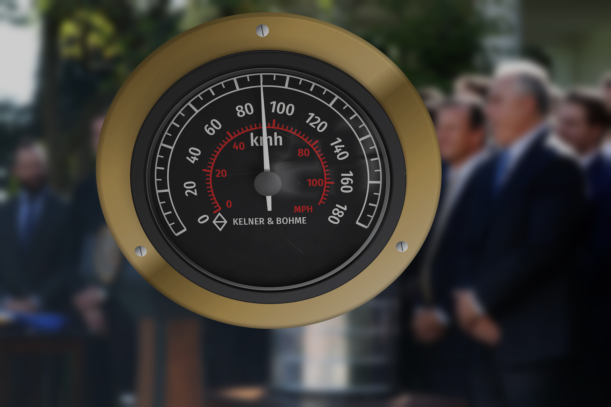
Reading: 90 km/h
